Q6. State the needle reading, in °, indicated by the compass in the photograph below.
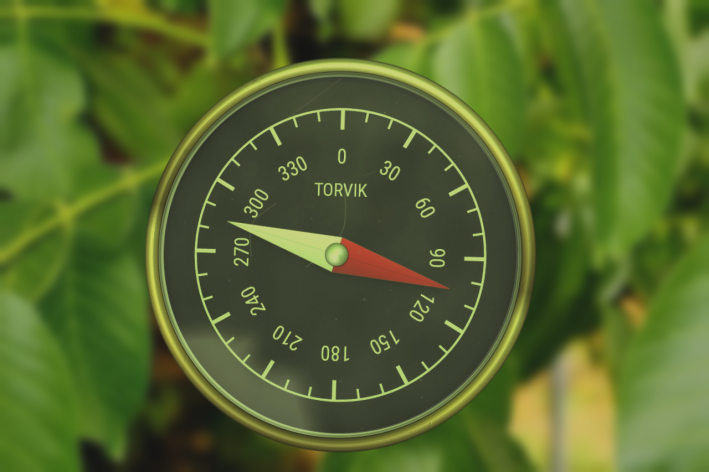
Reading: 105 °
